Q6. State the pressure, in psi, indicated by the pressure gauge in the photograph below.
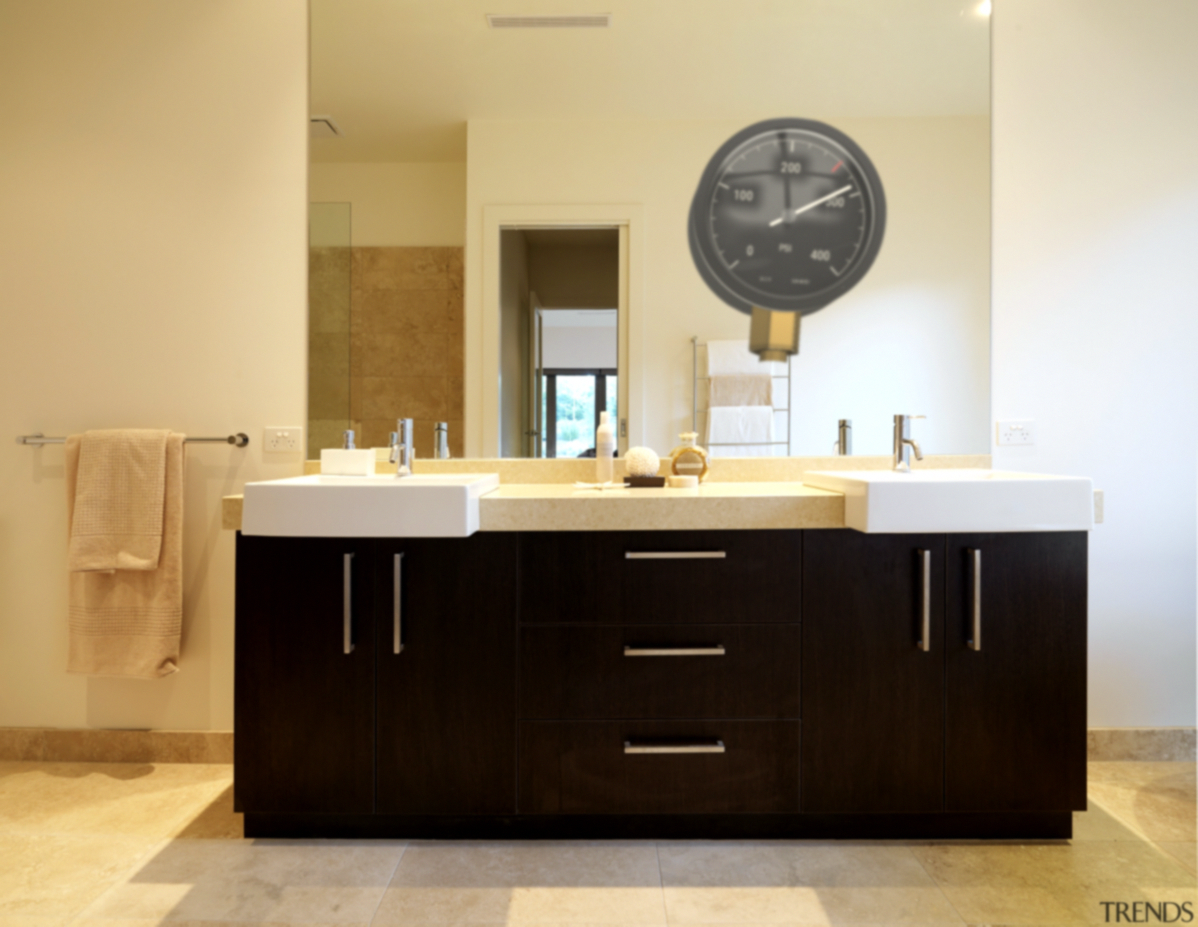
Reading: 290 psi
